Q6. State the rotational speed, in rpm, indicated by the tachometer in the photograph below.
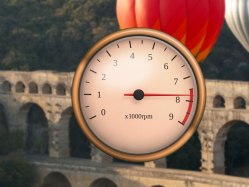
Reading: 7750 rpm
